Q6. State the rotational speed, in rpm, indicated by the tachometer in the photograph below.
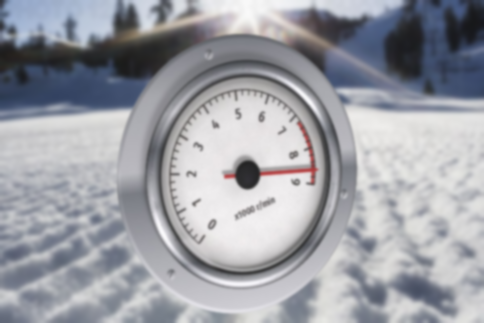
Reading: 8600 rpm
